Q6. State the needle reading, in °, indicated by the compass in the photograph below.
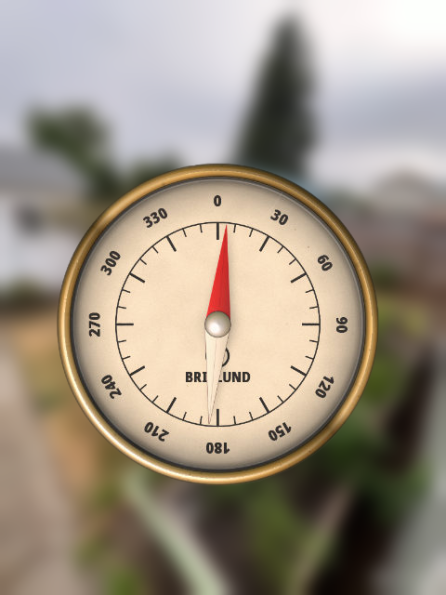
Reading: 5 °
